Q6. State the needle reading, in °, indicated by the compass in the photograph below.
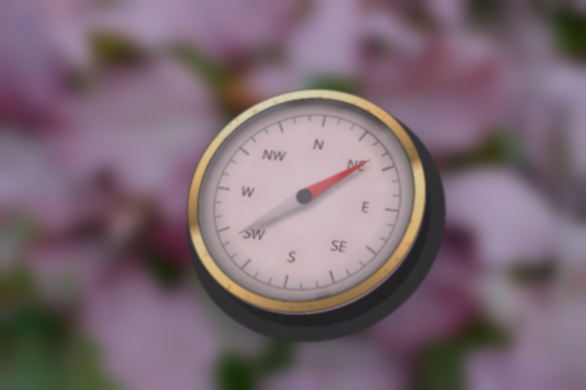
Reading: 50 °
